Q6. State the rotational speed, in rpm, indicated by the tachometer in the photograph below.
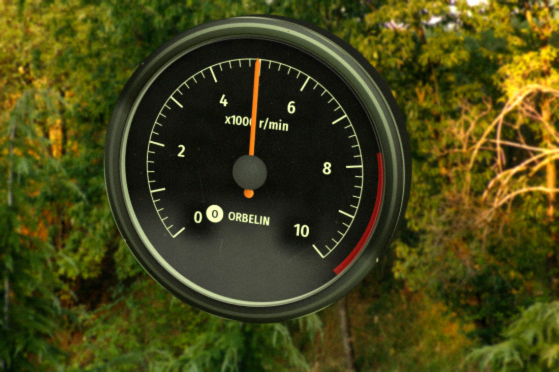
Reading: 5000 rpm
